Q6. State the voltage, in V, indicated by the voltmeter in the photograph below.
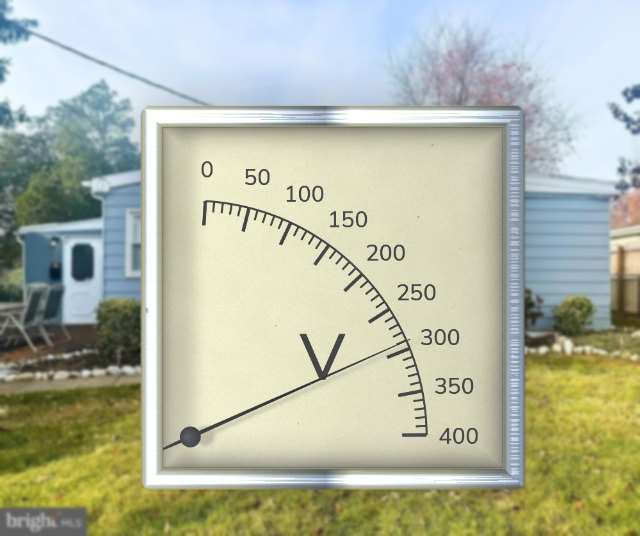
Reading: 290 V
